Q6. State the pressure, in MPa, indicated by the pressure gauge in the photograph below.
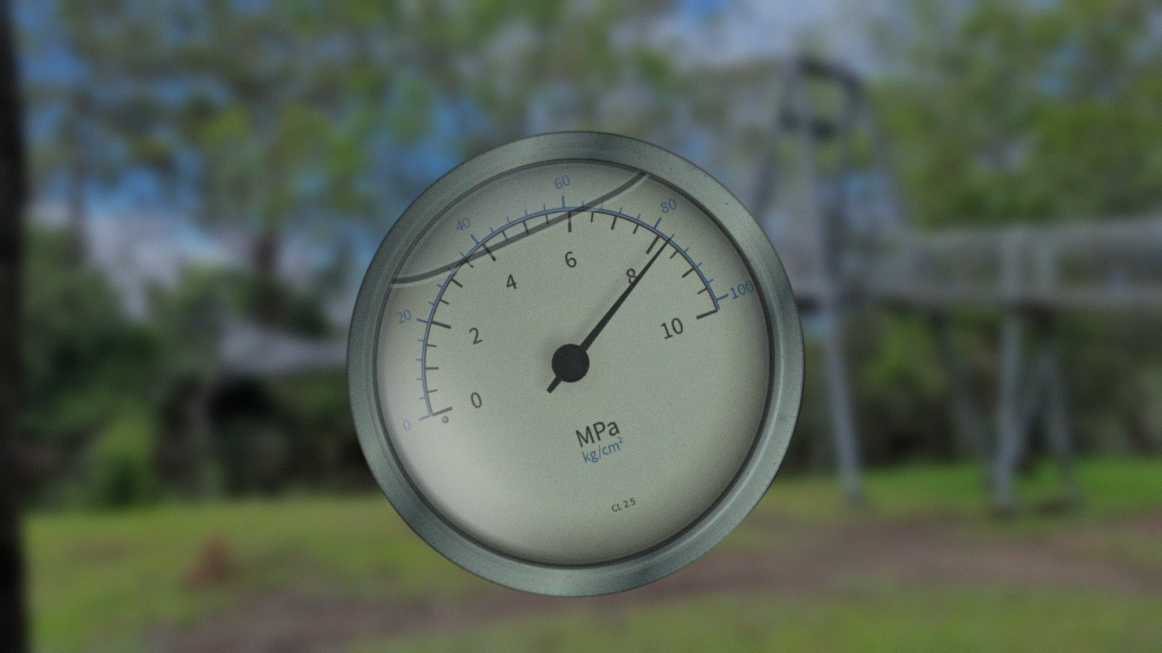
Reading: 8.25 MPa
